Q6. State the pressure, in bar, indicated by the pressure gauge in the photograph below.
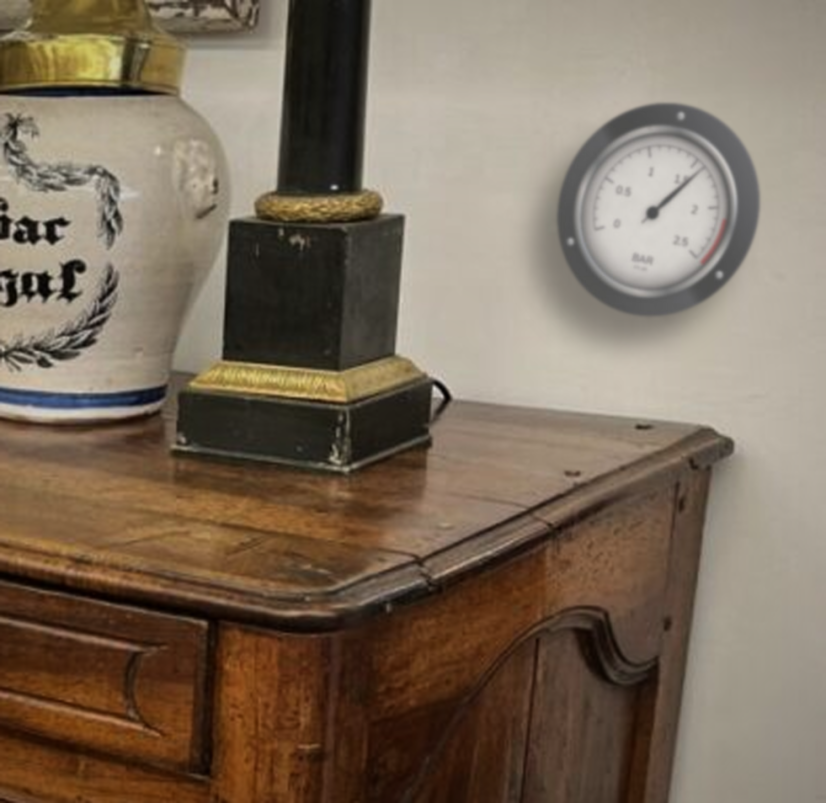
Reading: 1.6 bar
